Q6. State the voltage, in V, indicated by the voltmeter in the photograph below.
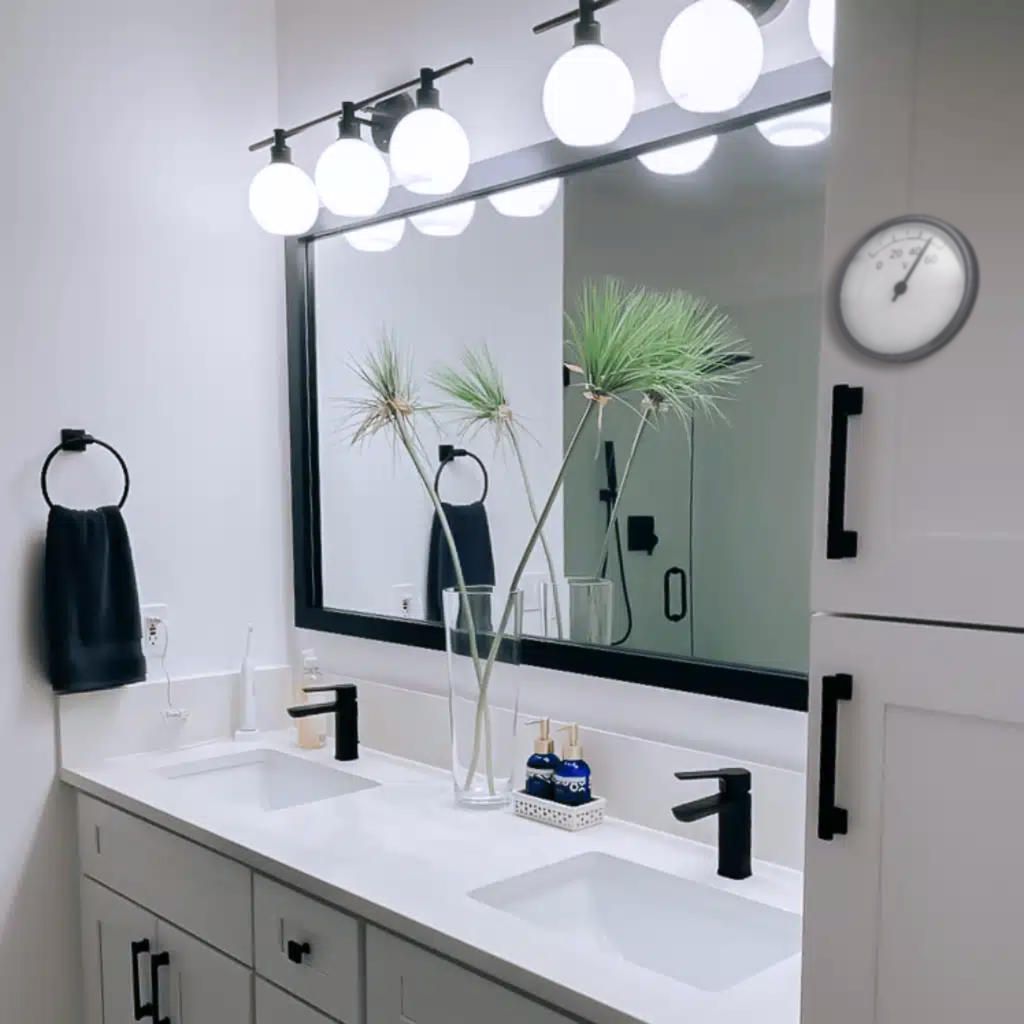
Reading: 50 V
